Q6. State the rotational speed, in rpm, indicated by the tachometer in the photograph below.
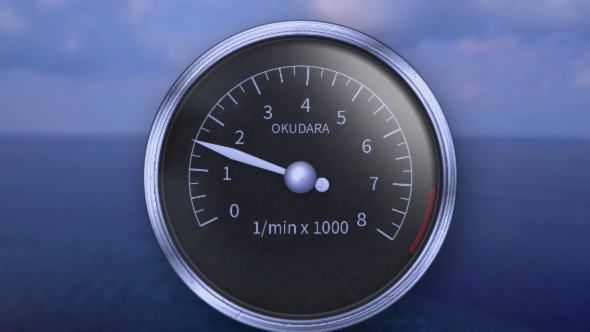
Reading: 1500 rpm
